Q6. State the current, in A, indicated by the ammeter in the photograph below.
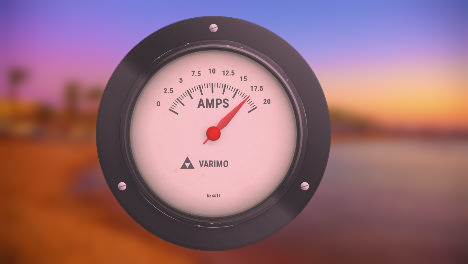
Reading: 17.5 A
